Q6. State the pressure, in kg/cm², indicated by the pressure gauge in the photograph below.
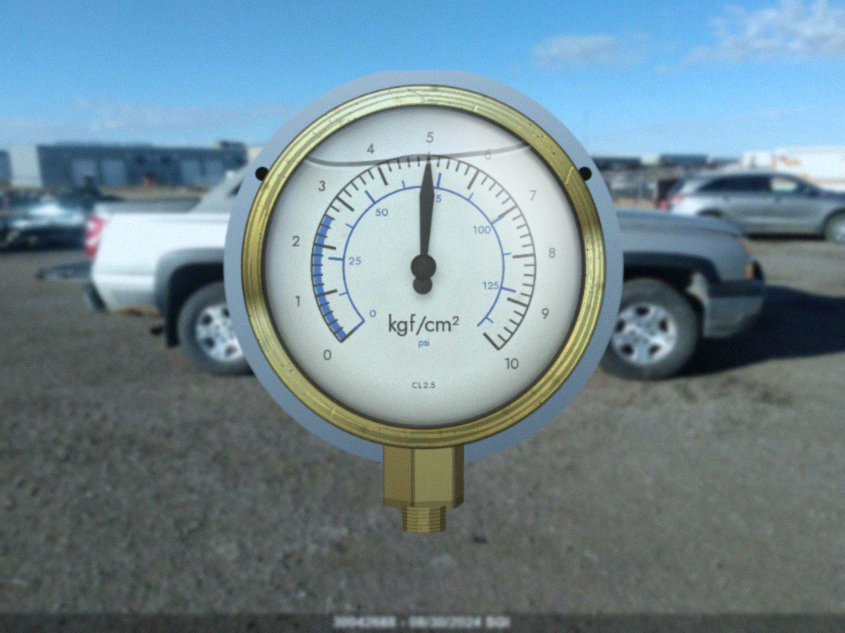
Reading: 5 kg/cm²
